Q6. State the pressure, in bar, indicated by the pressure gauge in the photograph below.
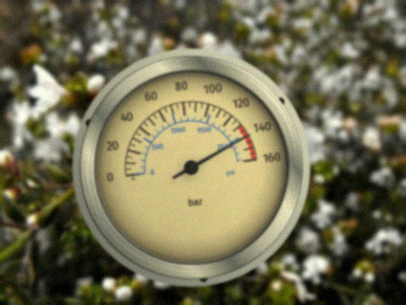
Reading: 140 bar
